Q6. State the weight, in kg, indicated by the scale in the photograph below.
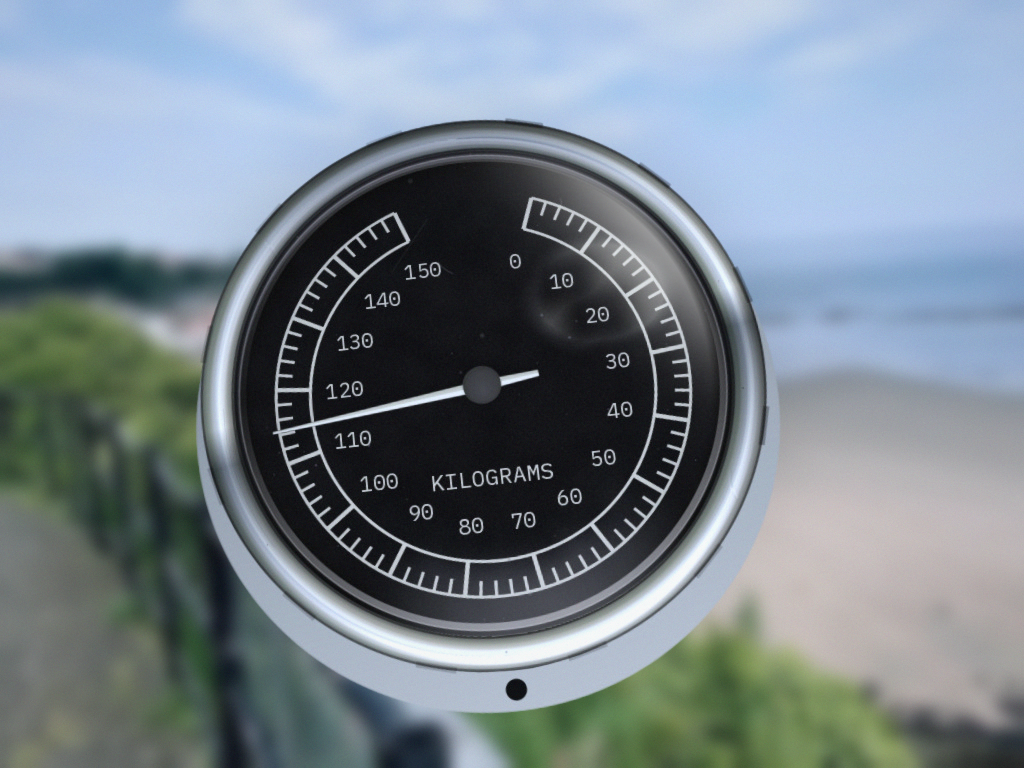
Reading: 114 kg
